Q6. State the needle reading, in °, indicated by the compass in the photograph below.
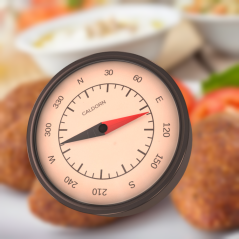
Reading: 100 °
